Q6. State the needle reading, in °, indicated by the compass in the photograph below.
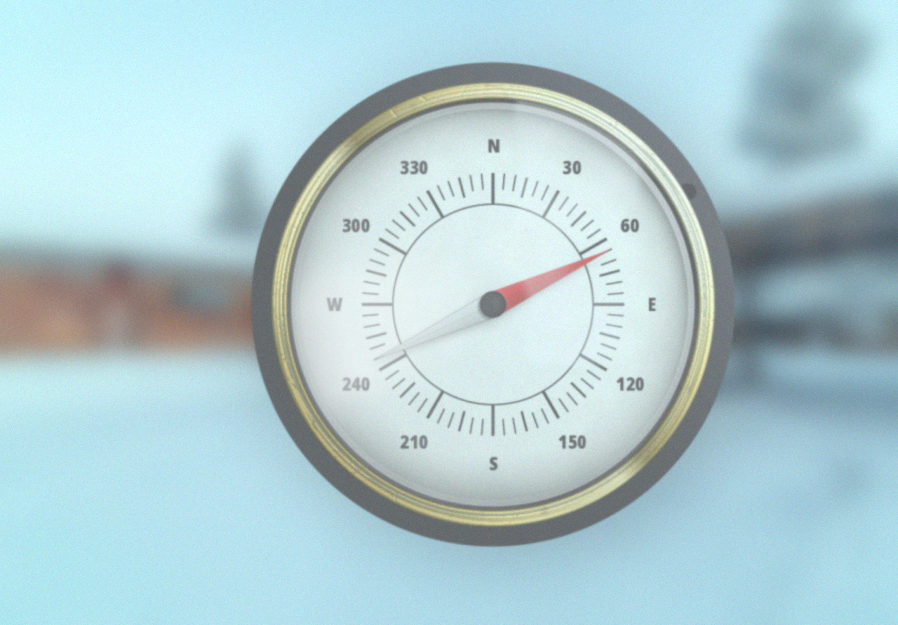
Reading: 65 °
